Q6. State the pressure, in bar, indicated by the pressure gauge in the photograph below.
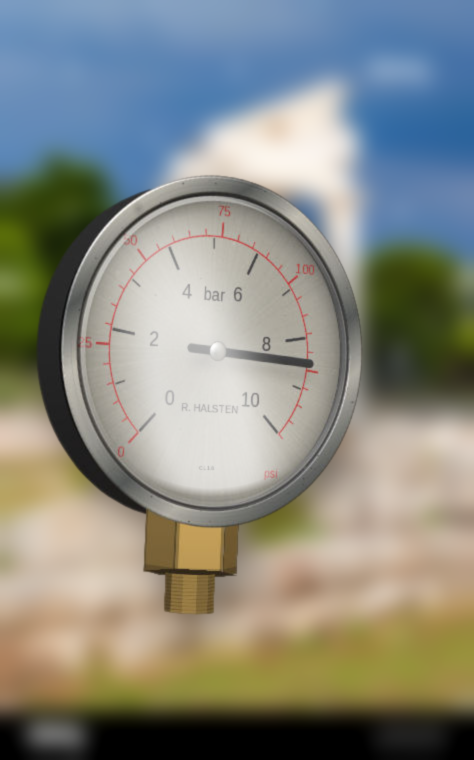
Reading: 8.5 bar
